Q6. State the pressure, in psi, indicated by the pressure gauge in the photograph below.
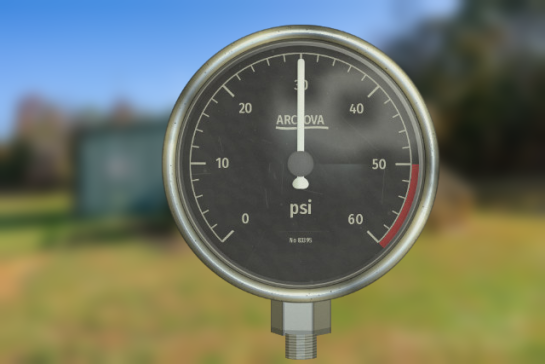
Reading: 30 psi
